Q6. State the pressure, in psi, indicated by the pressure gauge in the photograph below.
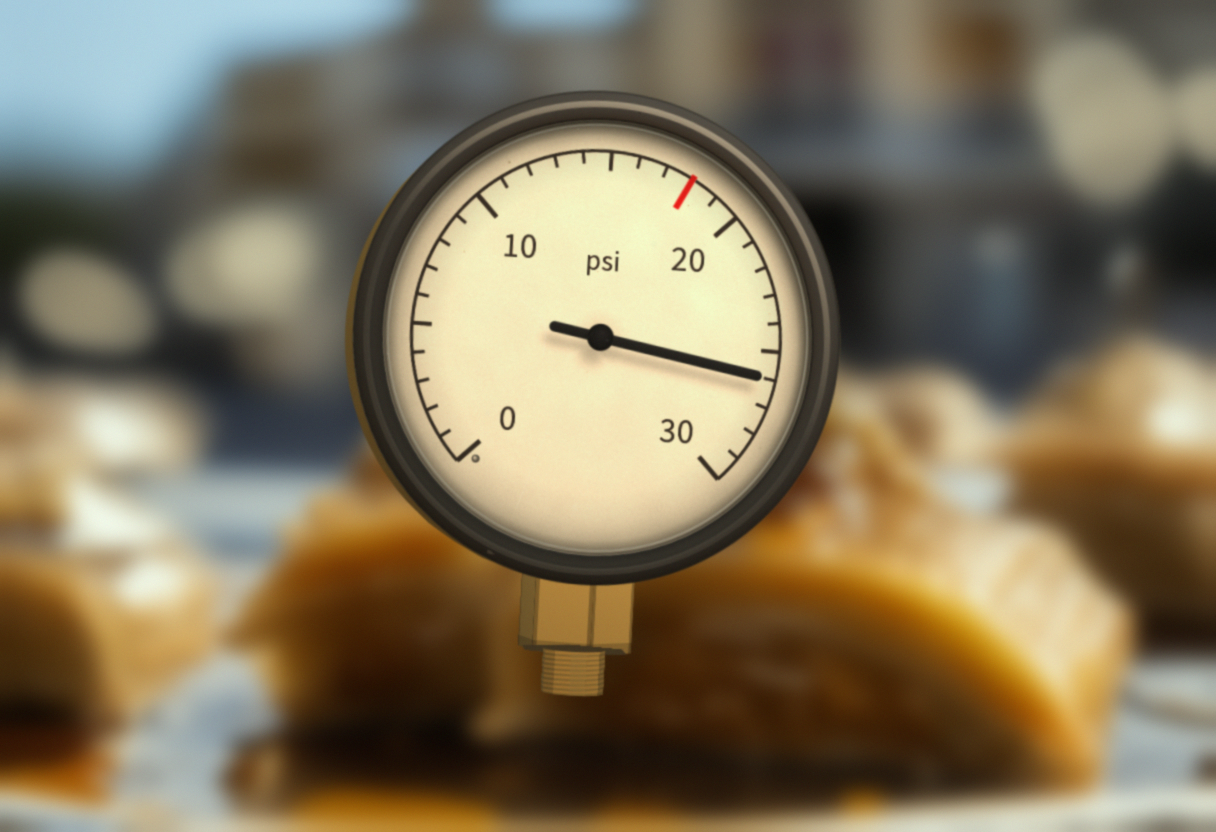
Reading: 26 psi
